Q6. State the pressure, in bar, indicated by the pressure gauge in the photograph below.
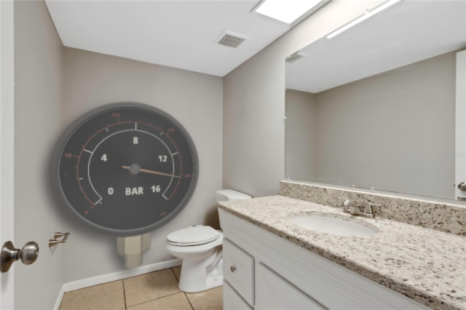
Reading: 14 bar
